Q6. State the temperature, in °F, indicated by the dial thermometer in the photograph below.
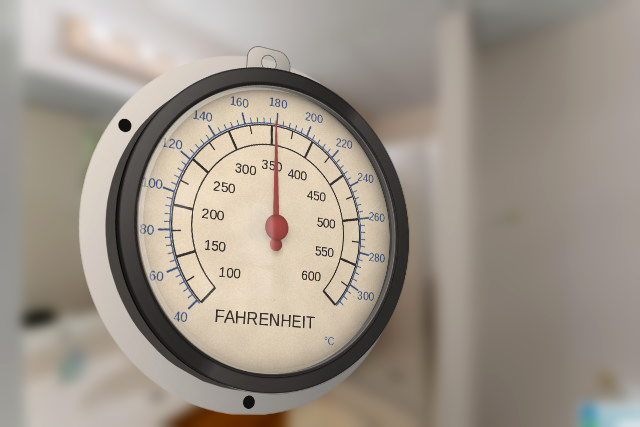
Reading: 350 °F
